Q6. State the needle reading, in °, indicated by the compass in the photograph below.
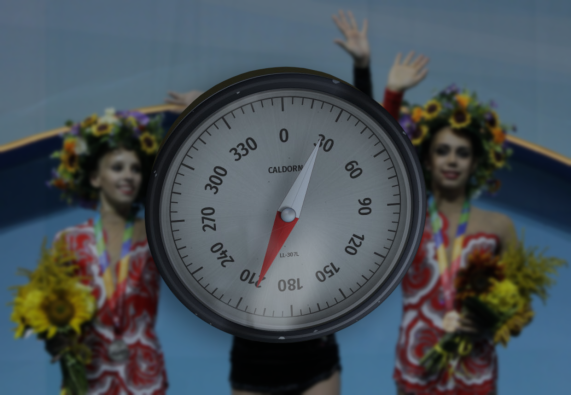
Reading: 205 °
